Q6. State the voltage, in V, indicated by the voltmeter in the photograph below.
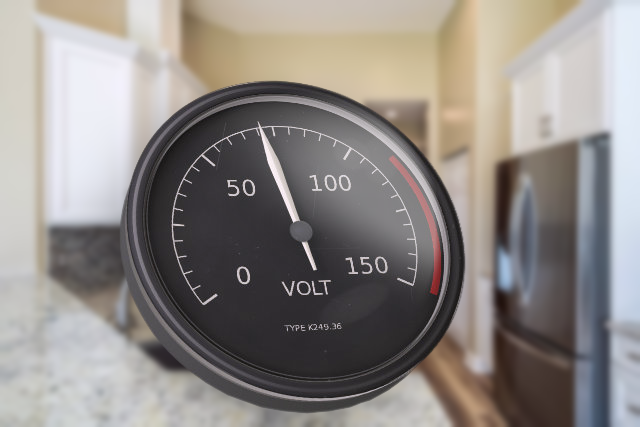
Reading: 70 V
